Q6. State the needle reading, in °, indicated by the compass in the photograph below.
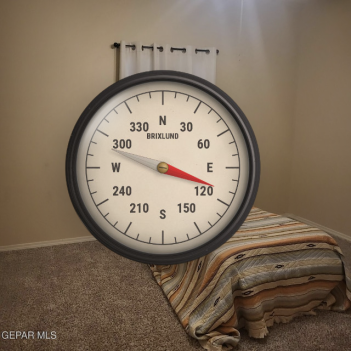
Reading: 110 °
